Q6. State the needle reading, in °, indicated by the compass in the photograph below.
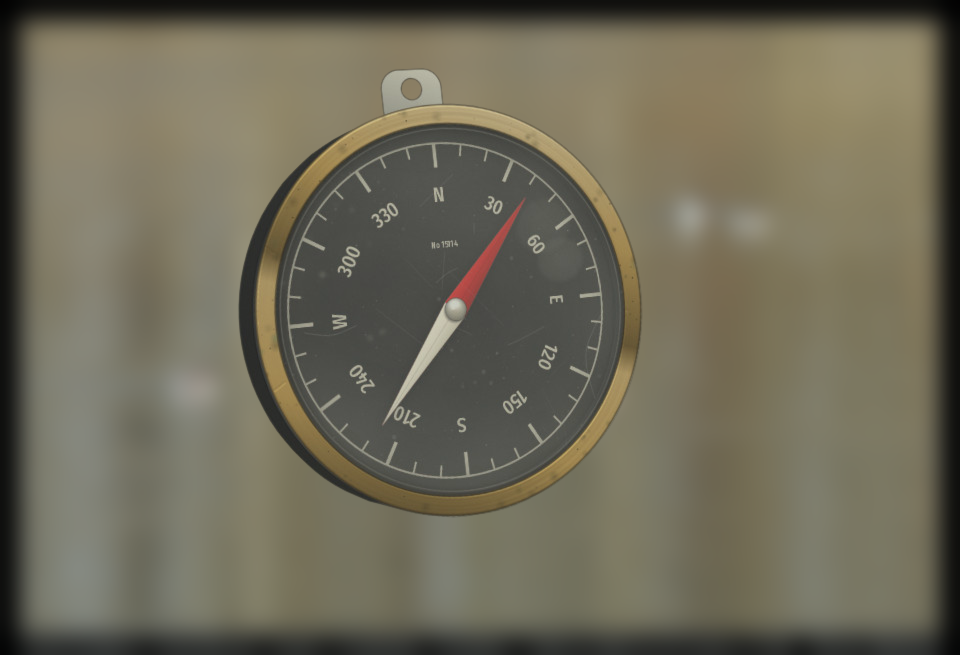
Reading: 40 °
